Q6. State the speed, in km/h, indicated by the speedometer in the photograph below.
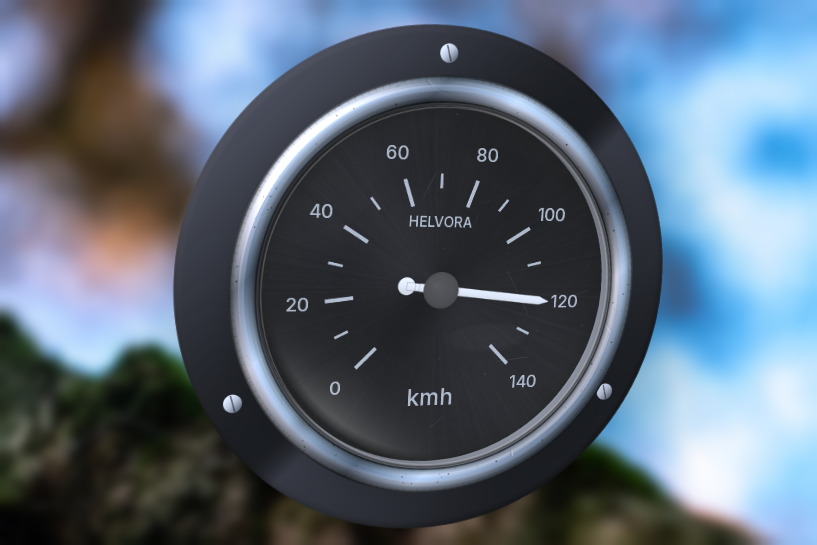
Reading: 120 km/h
